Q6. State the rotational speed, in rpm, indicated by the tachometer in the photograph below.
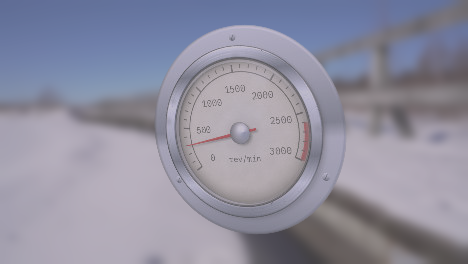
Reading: 300 rpm
